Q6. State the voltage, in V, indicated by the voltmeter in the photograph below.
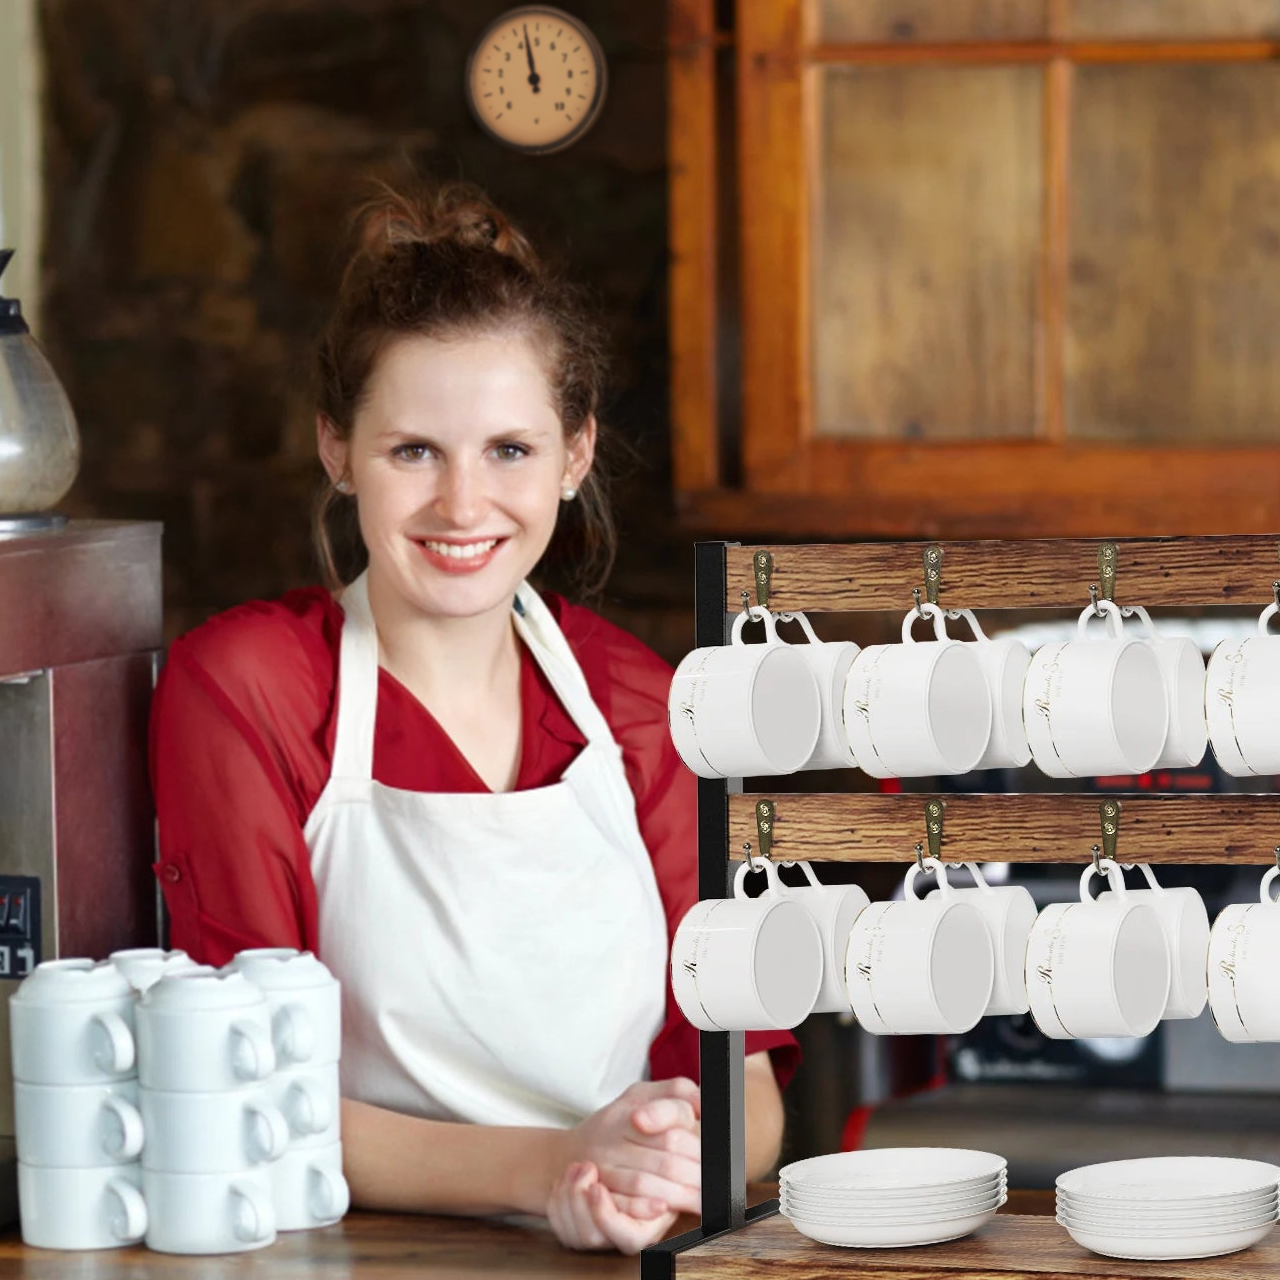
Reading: 4.5 V
